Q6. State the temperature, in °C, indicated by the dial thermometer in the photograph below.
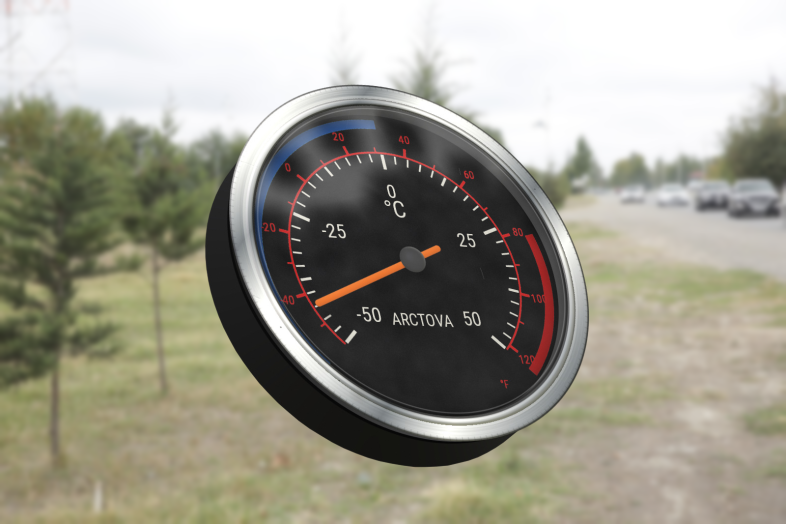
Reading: -42.5 °C
